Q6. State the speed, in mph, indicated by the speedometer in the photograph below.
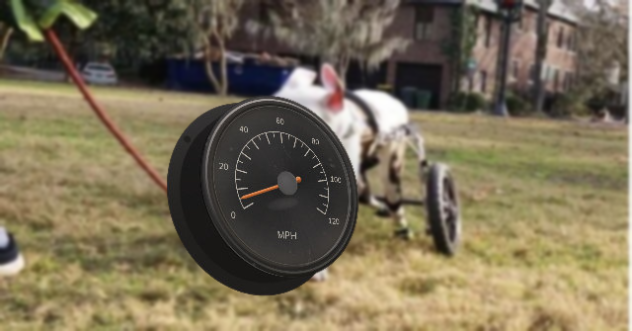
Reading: 5 mph
